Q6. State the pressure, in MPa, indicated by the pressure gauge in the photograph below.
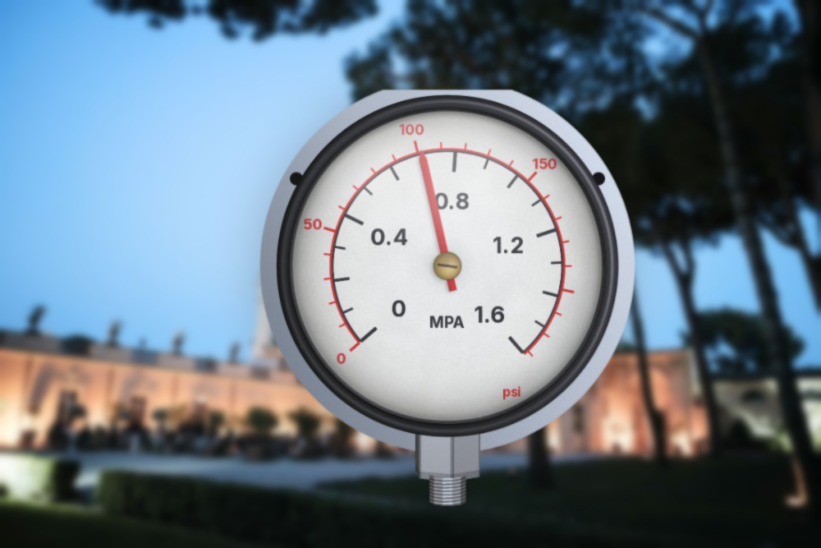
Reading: 0.7 MPa
